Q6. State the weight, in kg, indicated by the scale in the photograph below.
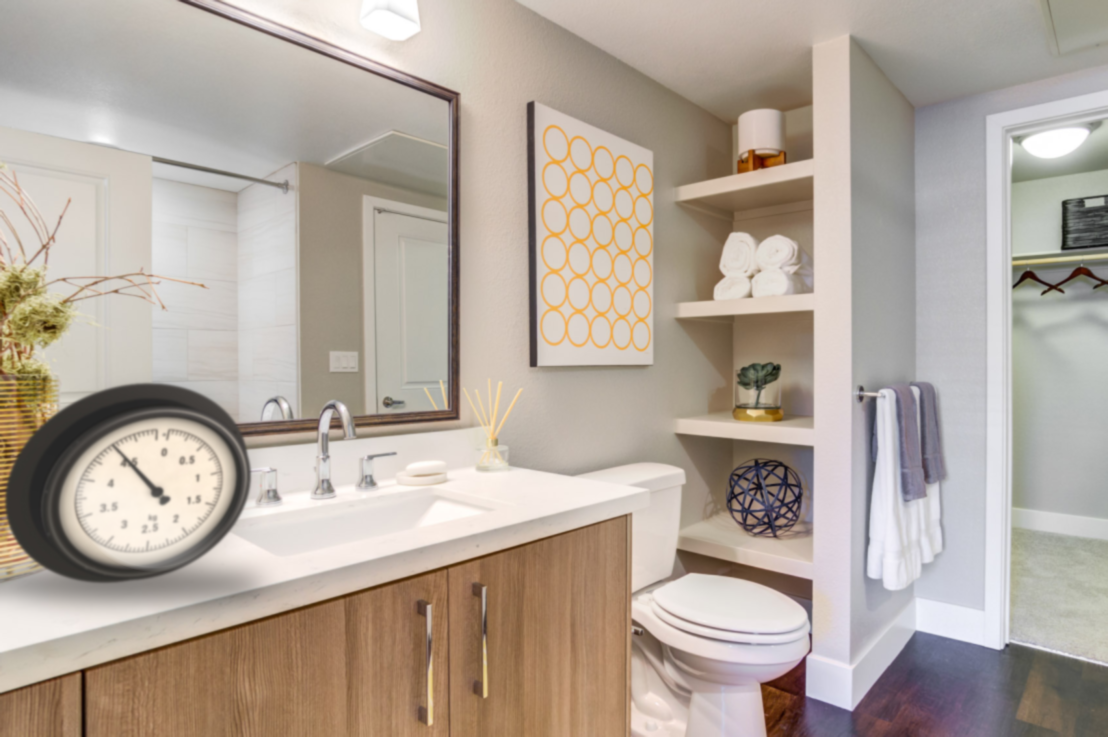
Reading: 4.5 kg
